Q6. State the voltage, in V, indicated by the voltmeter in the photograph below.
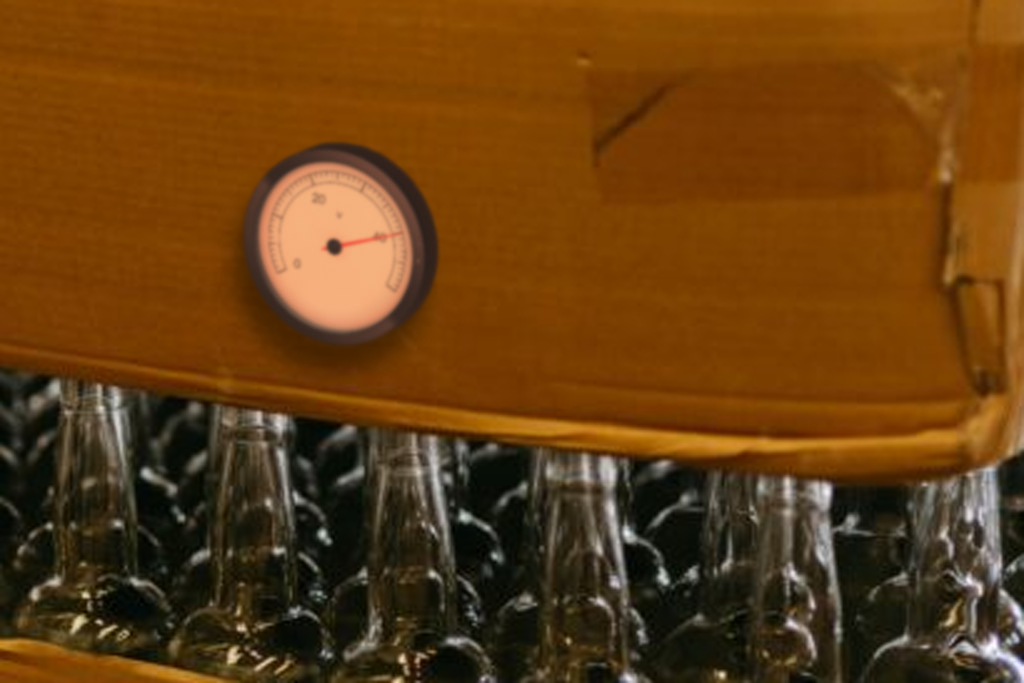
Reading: 40 V
